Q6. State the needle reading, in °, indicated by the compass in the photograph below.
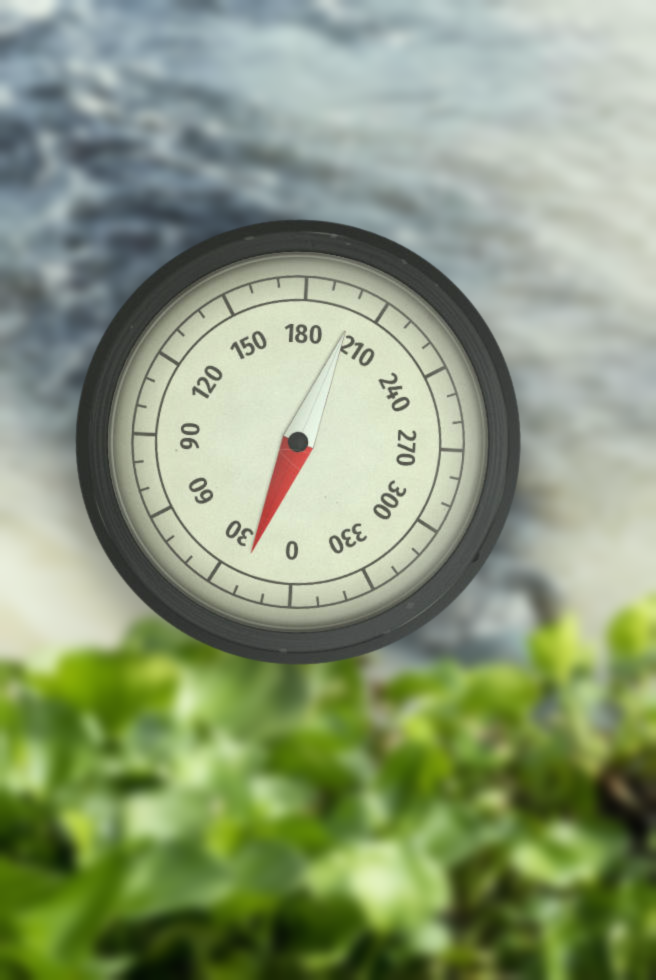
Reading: 20 °
